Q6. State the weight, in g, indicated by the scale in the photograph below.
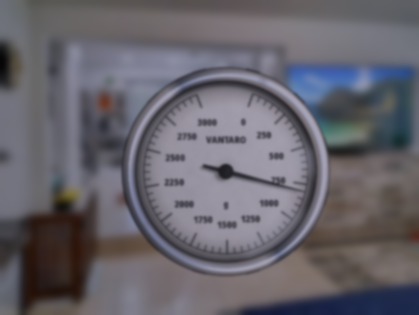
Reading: 800 g
